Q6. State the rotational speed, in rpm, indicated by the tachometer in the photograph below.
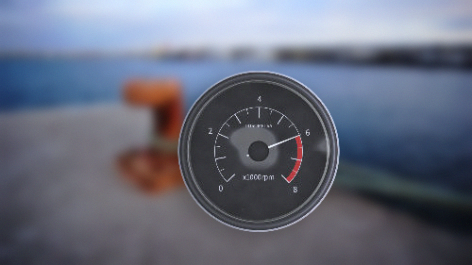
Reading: 6000 rpm
